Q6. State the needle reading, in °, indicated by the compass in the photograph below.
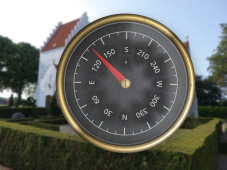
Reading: 135 °
